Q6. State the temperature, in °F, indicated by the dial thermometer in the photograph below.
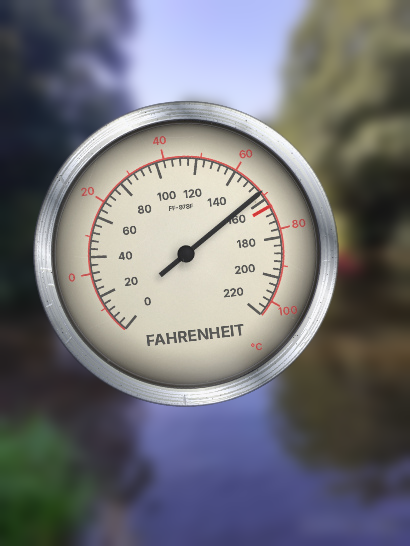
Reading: 156 °F
